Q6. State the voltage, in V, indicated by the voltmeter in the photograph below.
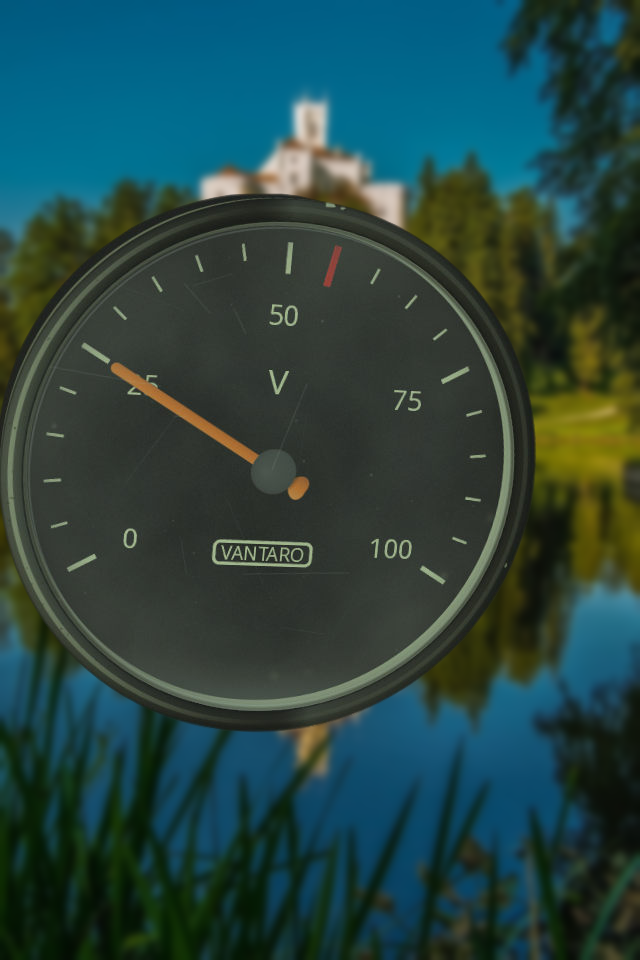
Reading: 25 V
